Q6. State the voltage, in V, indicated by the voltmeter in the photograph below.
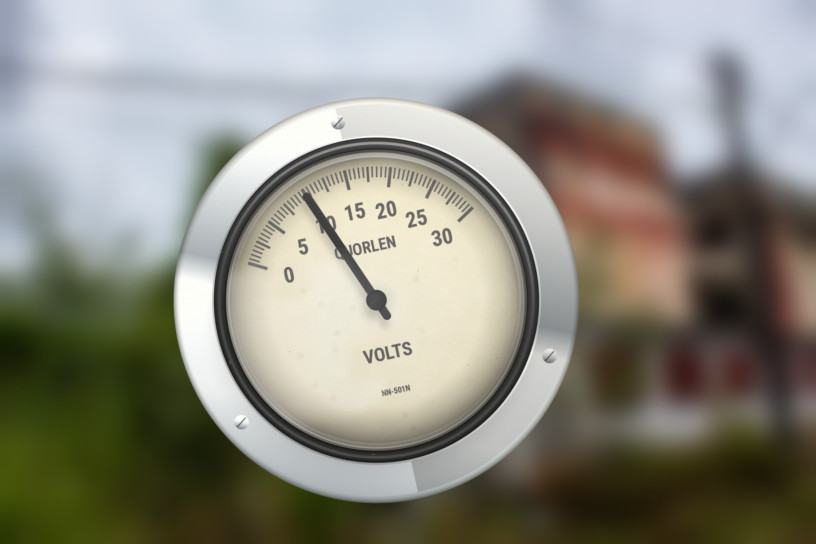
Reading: 10 V
